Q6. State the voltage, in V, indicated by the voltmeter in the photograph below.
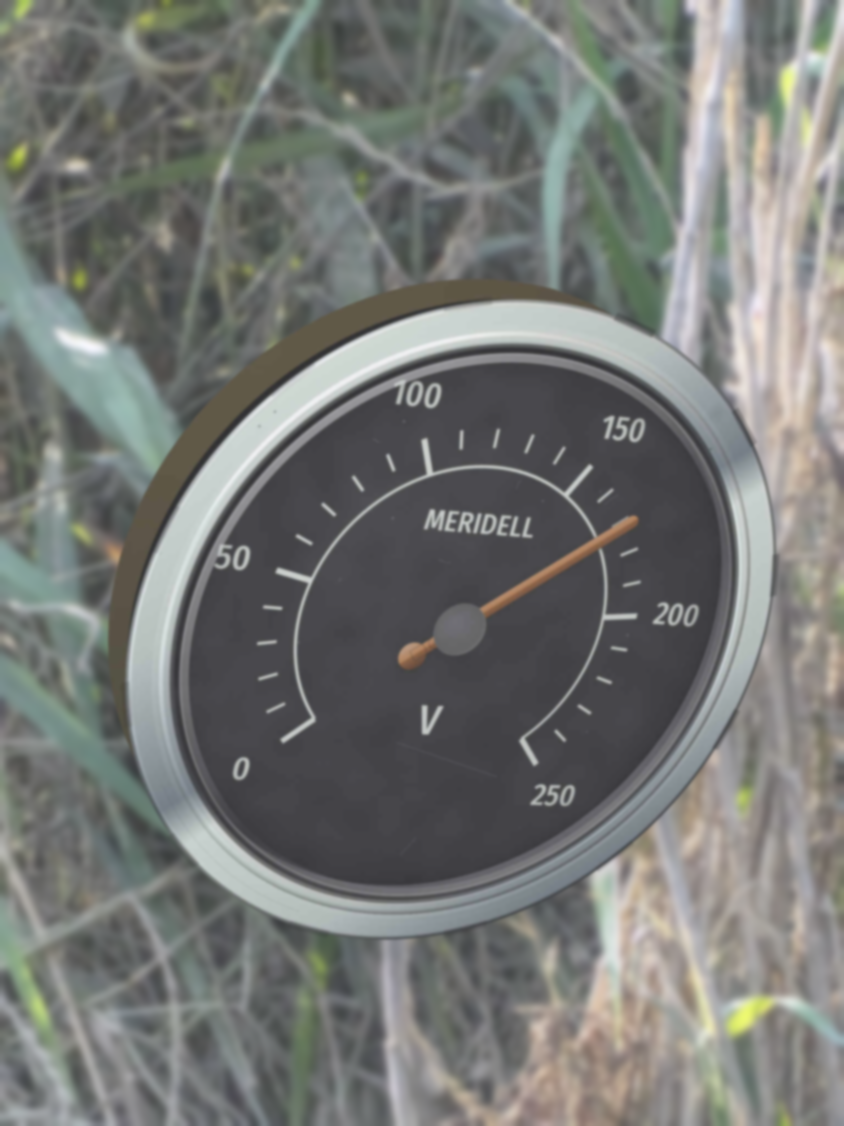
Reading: 170 V
